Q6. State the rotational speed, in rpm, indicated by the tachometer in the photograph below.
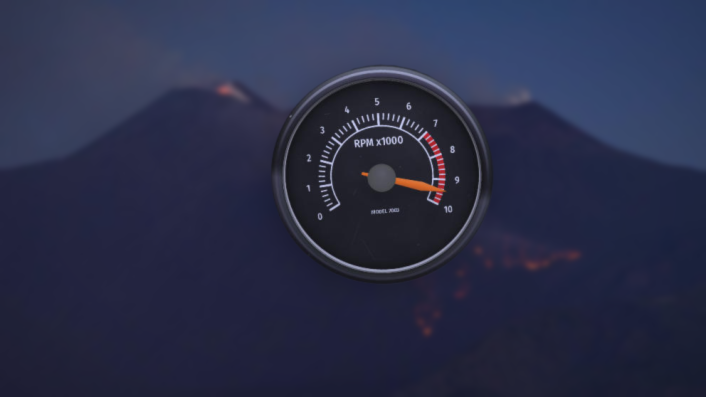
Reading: 9400 rpm
